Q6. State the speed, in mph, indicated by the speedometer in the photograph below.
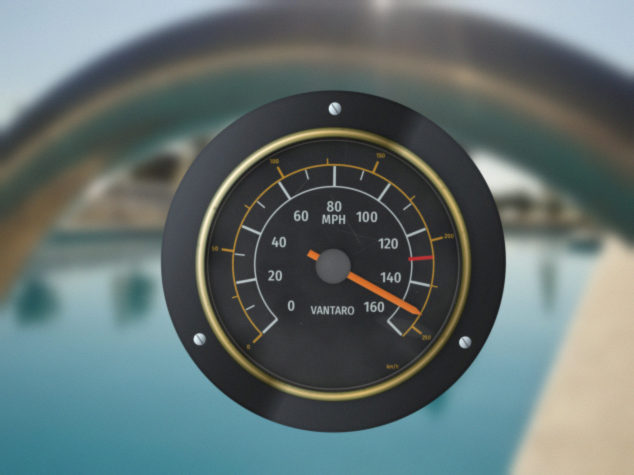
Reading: 150 mph
